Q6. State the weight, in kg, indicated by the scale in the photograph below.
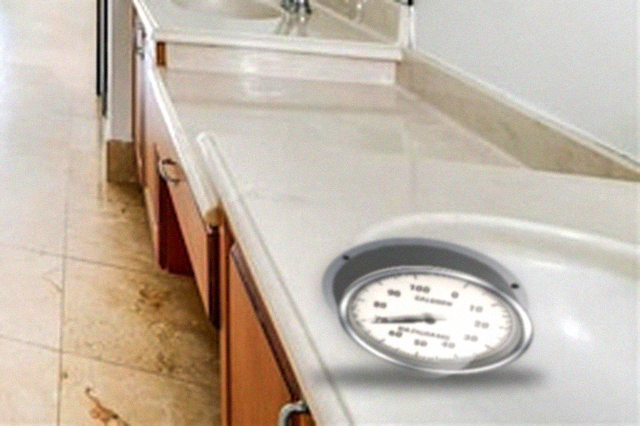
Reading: 70 kg
